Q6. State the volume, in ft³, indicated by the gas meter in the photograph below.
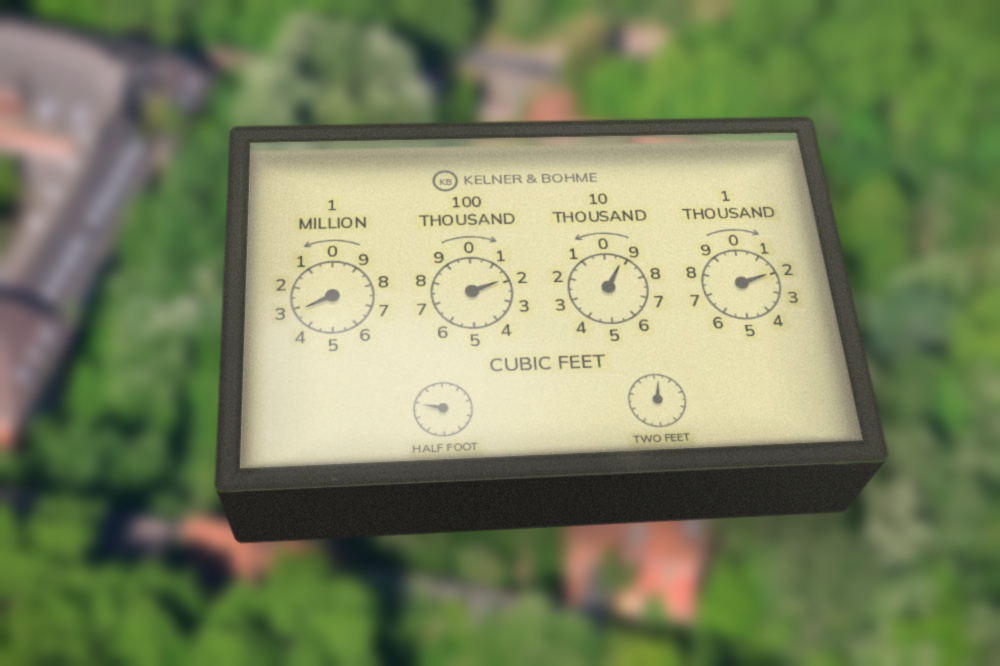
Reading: 319200 ft³
